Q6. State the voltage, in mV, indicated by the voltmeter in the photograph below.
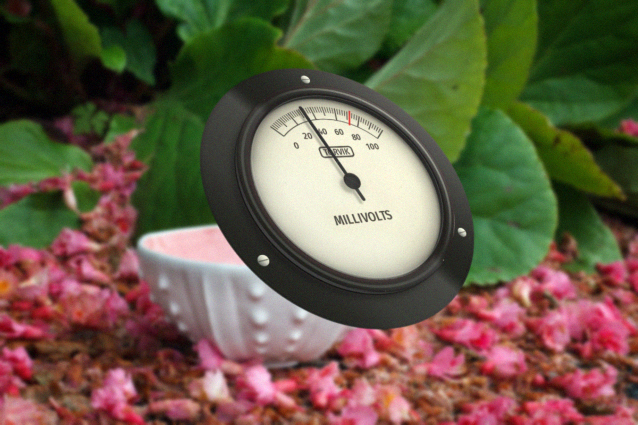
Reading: 30 mV
